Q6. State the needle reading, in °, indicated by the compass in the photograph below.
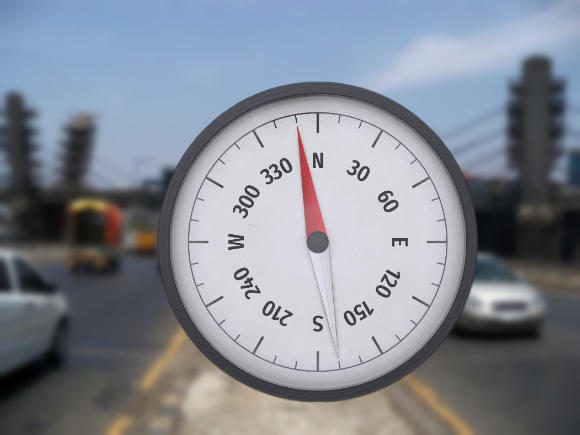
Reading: 350 °
